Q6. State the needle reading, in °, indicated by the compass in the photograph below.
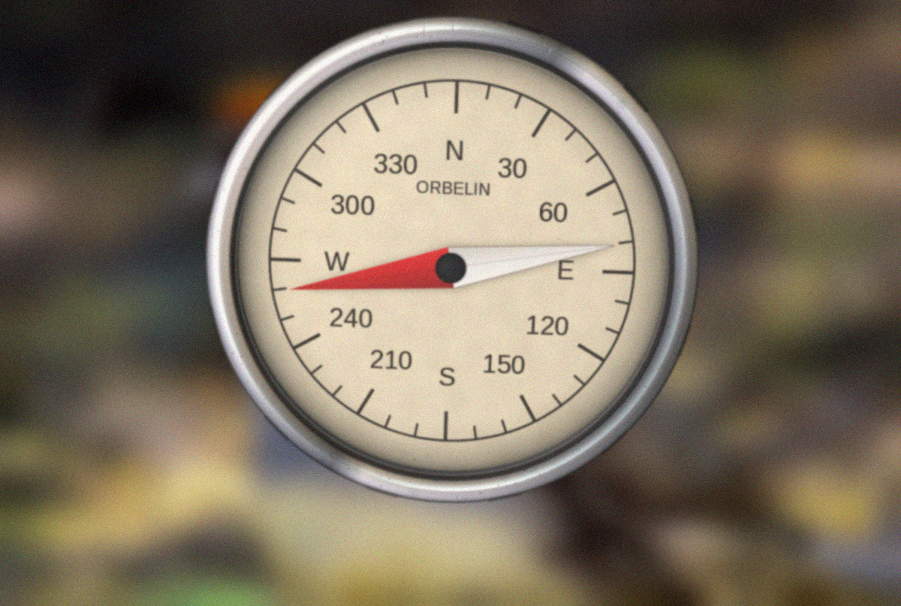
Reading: 260 °
